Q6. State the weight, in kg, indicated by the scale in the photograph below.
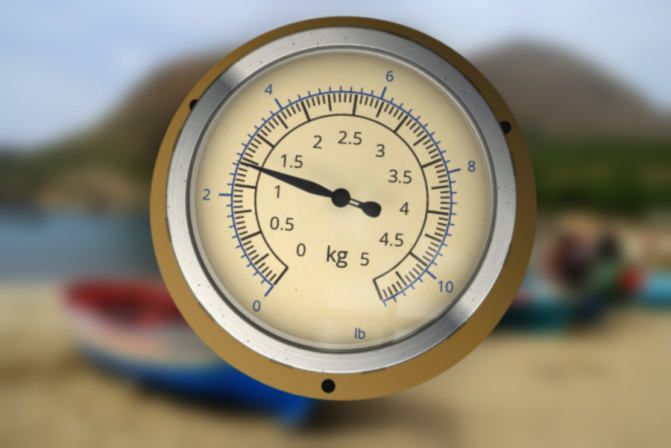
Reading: 1.2 kg
